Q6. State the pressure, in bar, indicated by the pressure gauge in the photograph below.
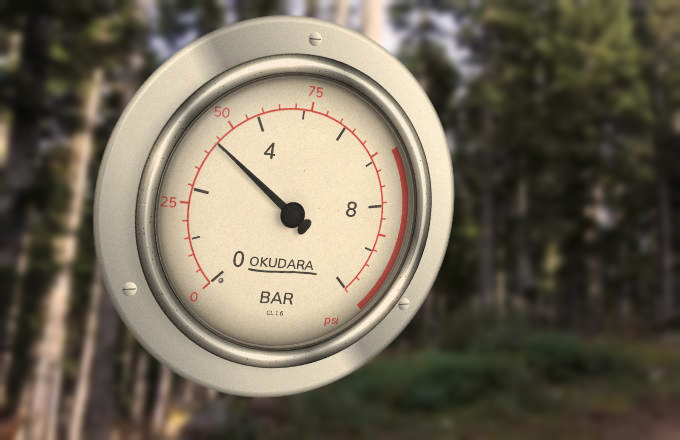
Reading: 3 bar
